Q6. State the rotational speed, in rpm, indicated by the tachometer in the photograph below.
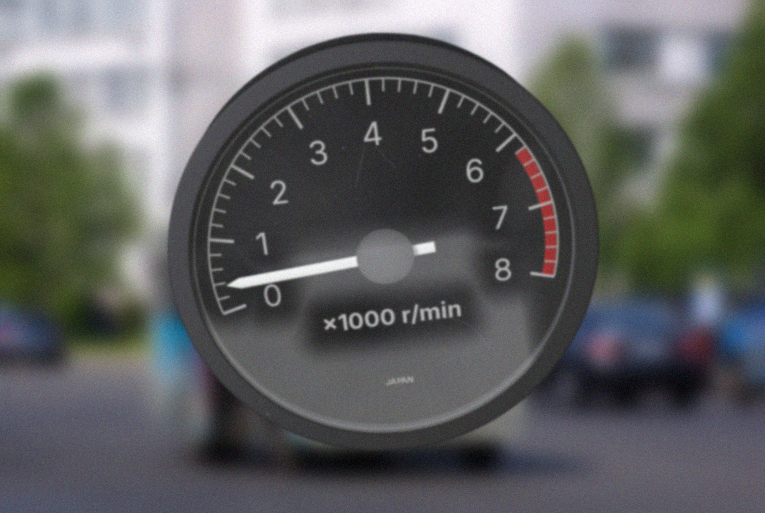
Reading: 400 rpm
